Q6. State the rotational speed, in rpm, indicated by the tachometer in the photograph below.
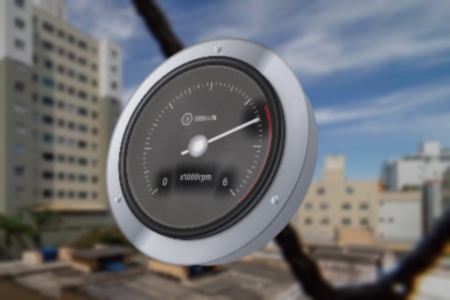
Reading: 4500 rpm
